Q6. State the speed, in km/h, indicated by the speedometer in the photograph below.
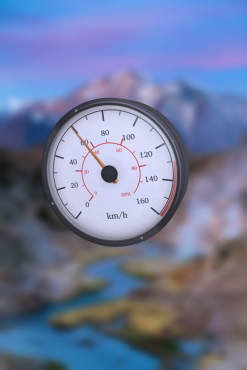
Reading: 60 km/h
